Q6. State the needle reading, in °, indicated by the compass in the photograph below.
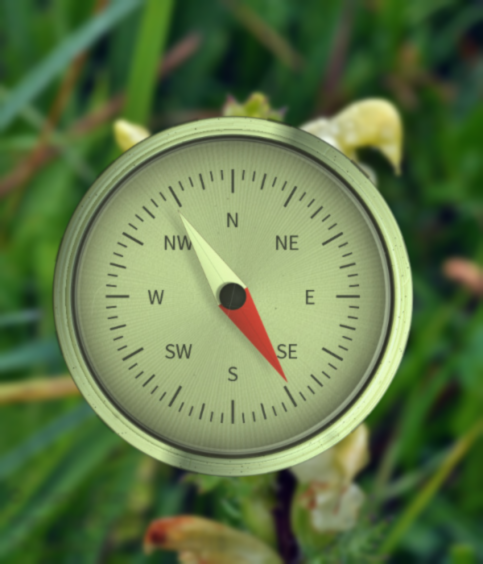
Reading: 147.5 °
